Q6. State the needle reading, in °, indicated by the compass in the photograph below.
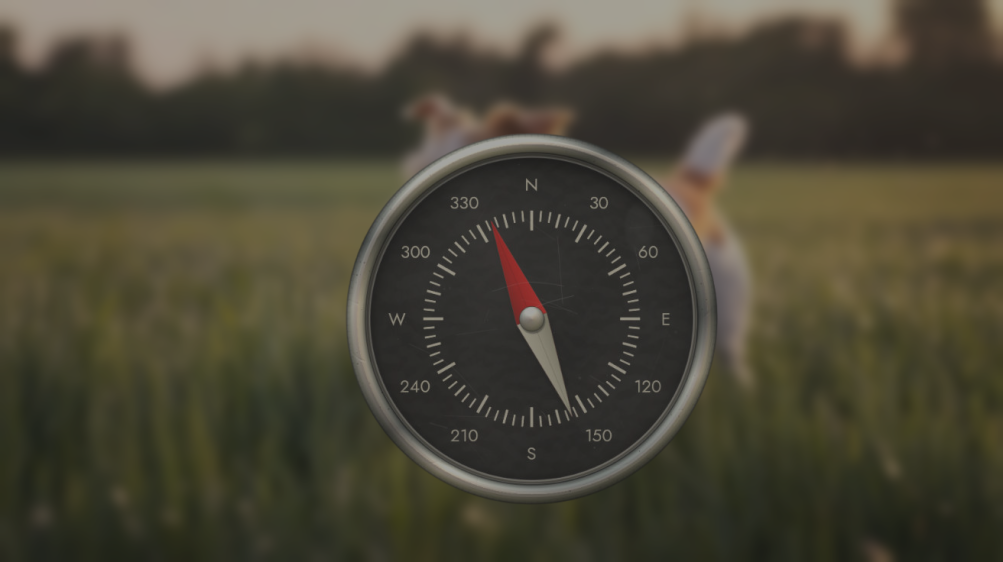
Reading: 337.5 °
